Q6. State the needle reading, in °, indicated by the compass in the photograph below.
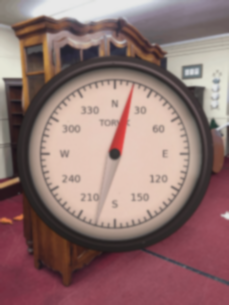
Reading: 15 °
